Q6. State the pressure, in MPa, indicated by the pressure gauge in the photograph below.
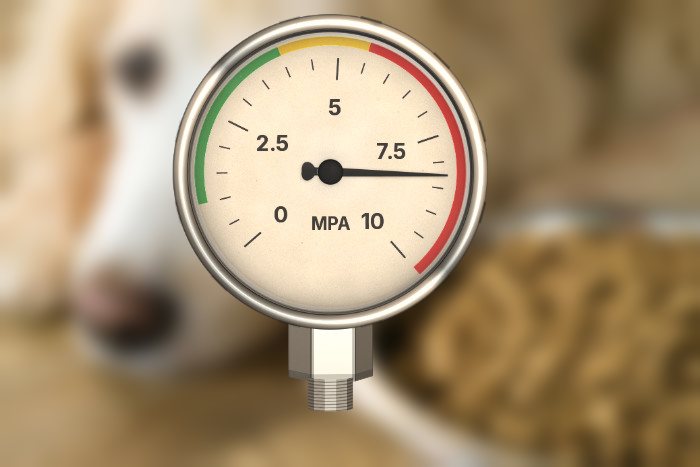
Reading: 8.25 MPa
